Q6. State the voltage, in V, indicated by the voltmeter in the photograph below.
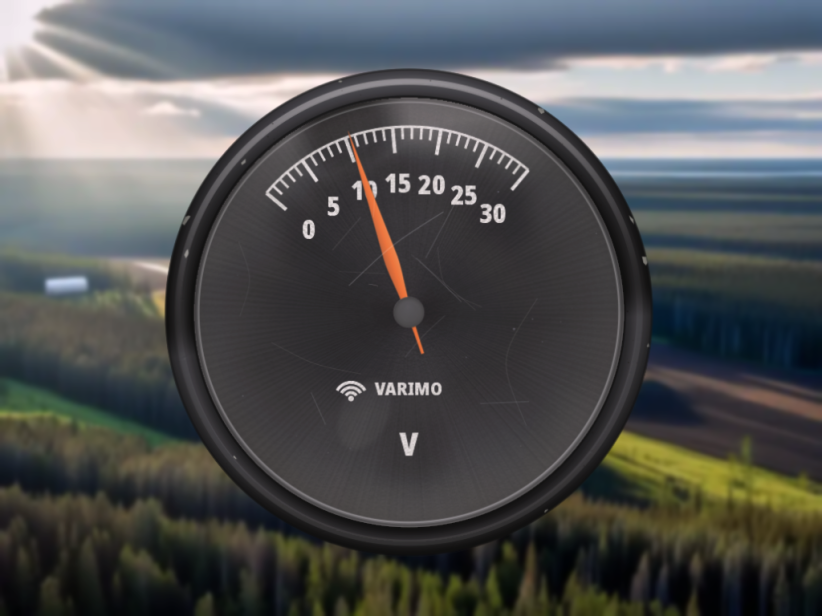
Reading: 10.5 V
